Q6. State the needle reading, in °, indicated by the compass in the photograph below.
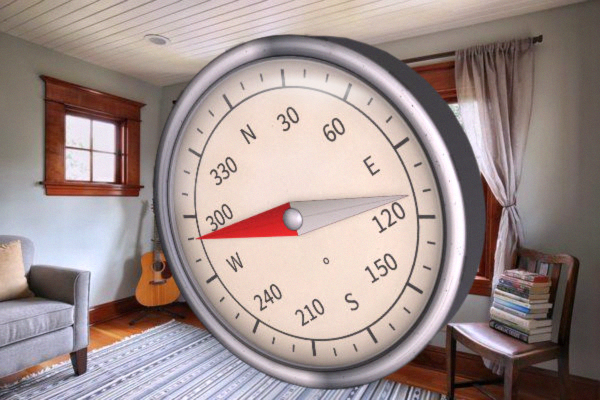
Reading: 290 °
